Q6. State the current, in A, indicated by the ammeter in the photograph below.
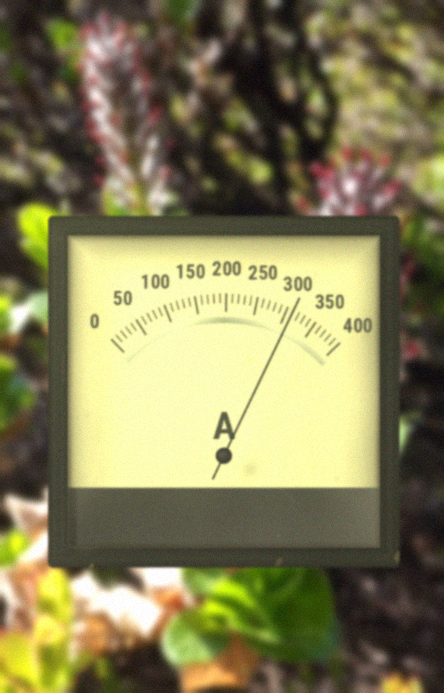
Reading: 310 A
